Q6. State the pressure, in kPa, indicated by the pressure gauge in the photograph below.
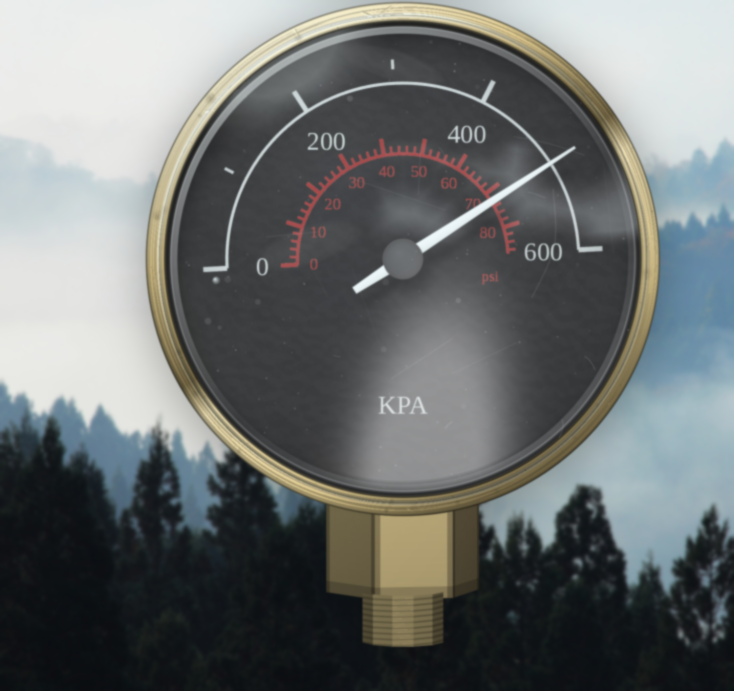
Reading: 500 kPa
